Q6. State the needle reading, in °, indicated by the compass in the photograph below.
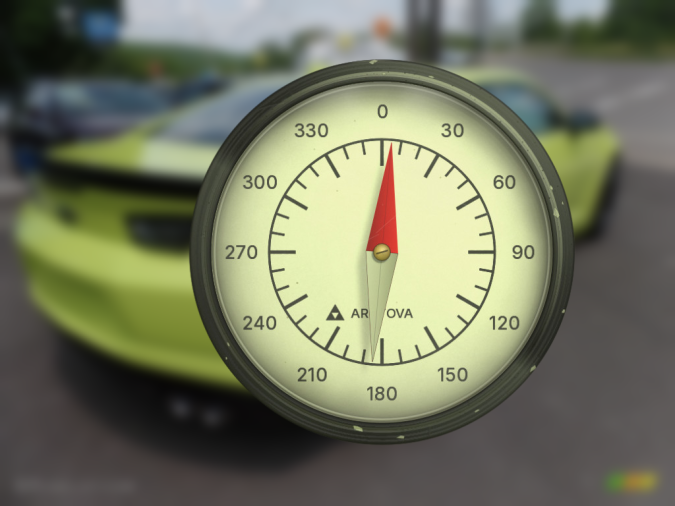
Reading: 5 °
